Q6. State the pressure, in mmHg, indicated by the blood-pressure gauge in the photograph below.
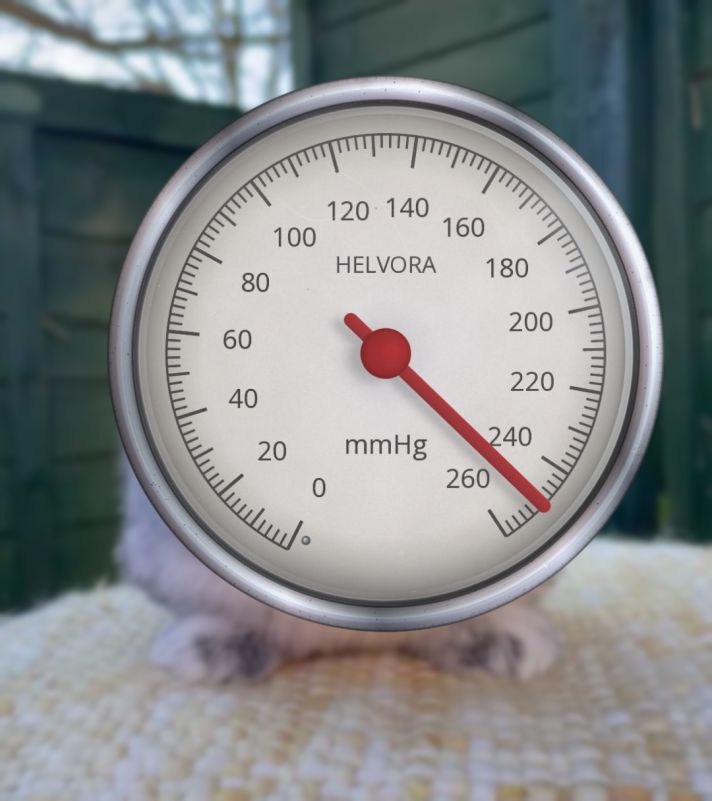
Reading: 249 mmHg
